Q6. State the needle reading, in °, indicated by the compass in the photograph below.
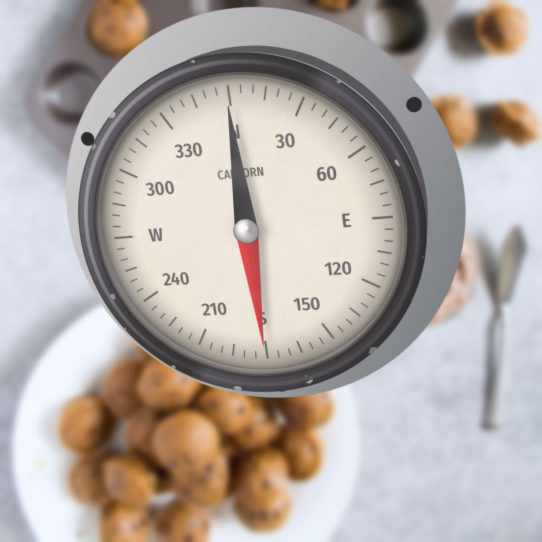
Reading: 180 °
